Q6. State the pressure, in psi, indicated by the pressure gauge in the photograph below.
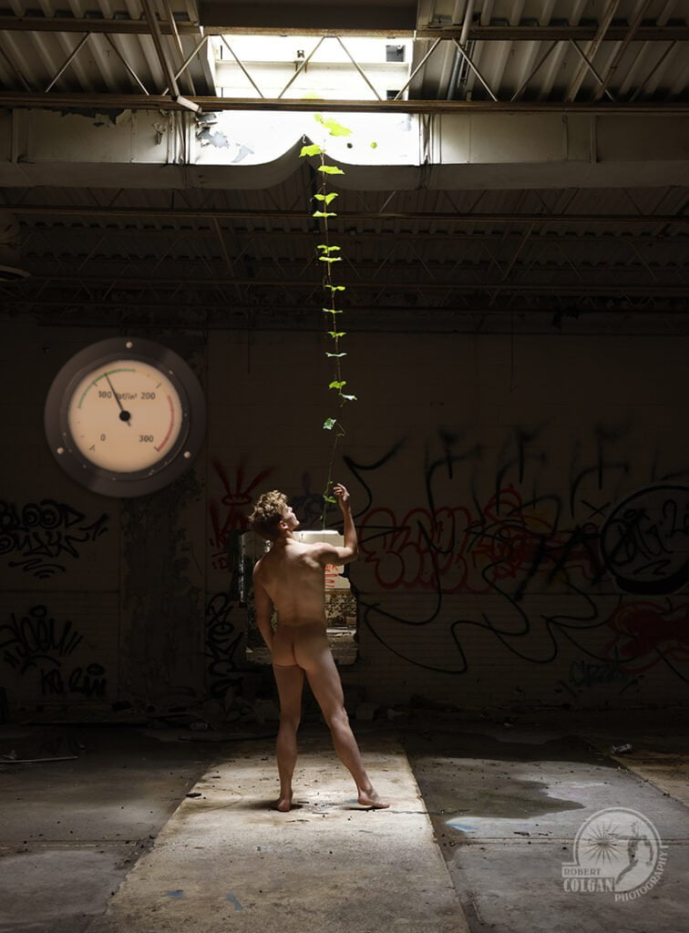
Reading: 120 psi
